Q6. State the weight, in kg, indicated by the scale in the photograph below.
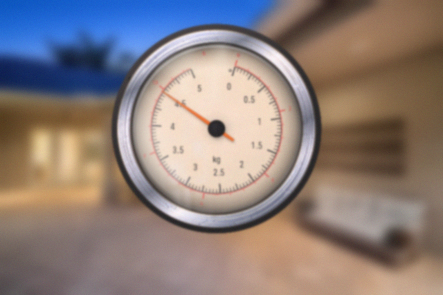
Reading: 4.5 kg
